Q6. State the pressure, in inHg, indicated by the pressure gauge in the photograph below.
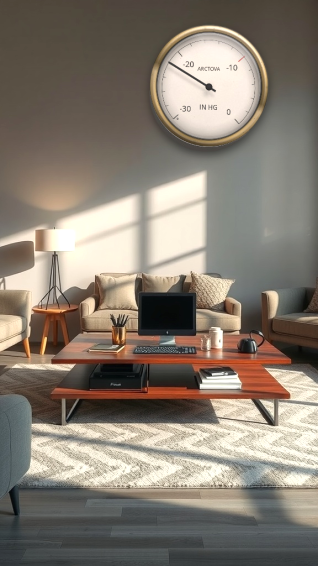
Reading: -22 inHg
